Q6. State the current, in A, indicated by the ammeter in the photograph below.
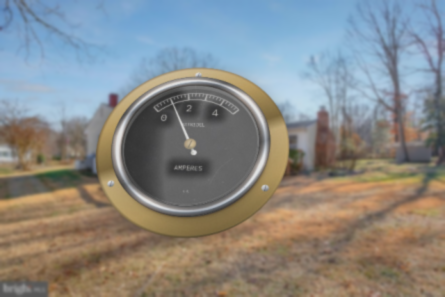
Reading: 1 A
